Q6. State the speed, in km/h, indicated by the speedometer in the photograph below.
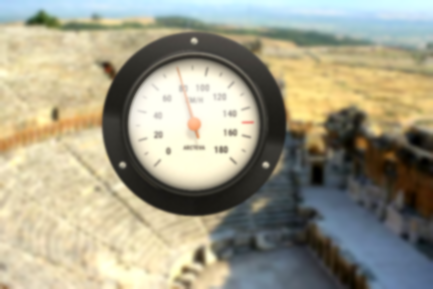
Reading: 80 km/h
